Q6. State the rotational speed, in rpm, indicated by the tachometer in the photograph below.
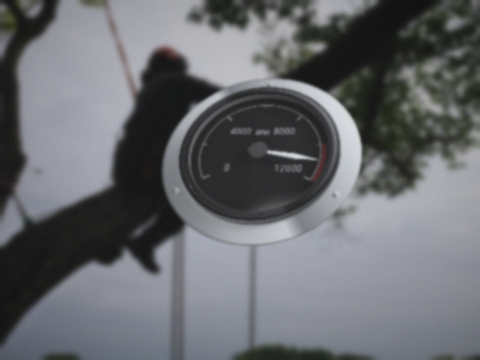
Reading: 11000 rpm
